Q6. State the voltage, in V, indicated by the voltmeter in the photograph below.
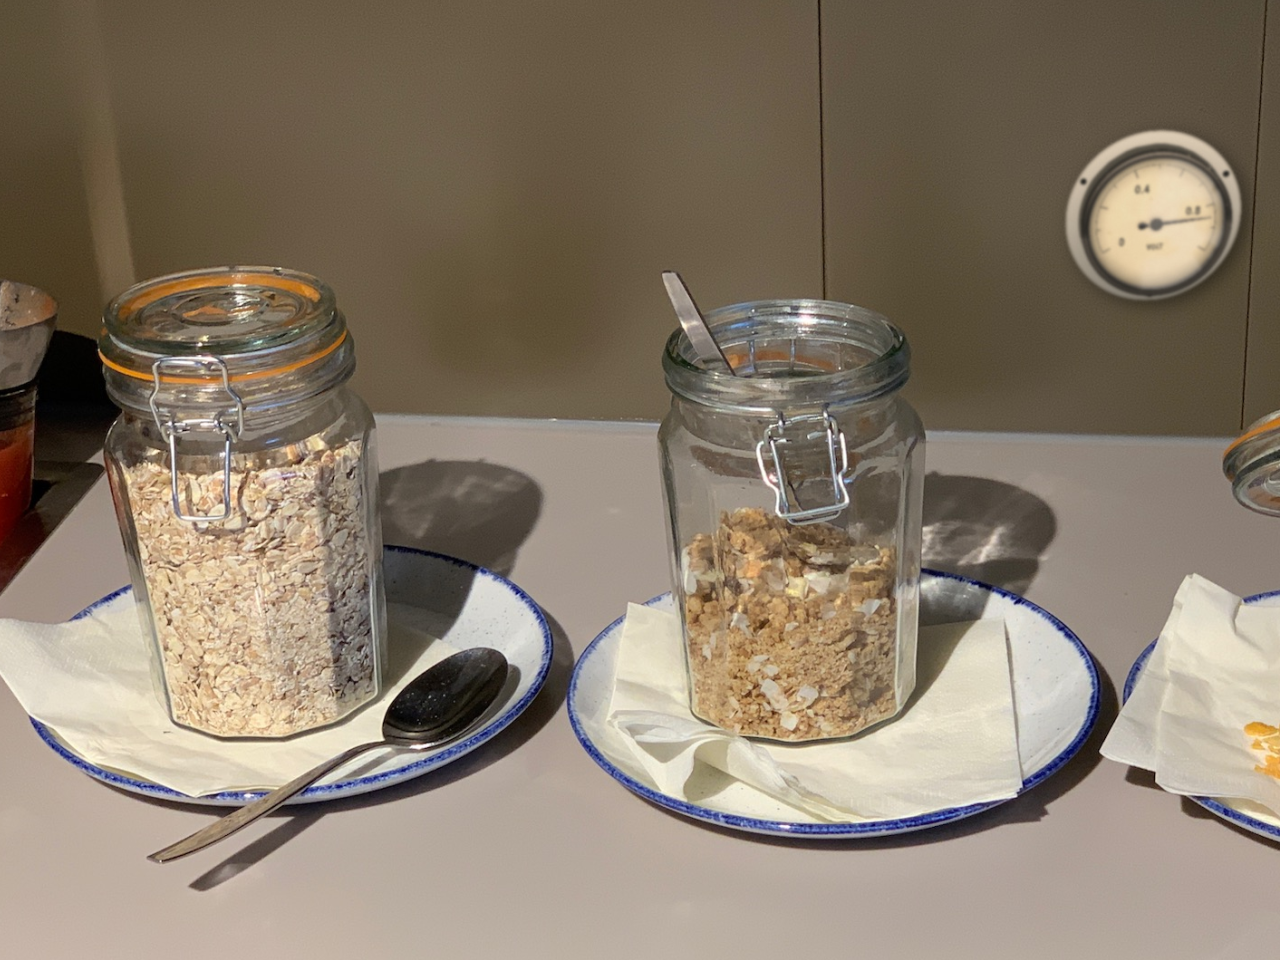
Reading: 0.85 V
